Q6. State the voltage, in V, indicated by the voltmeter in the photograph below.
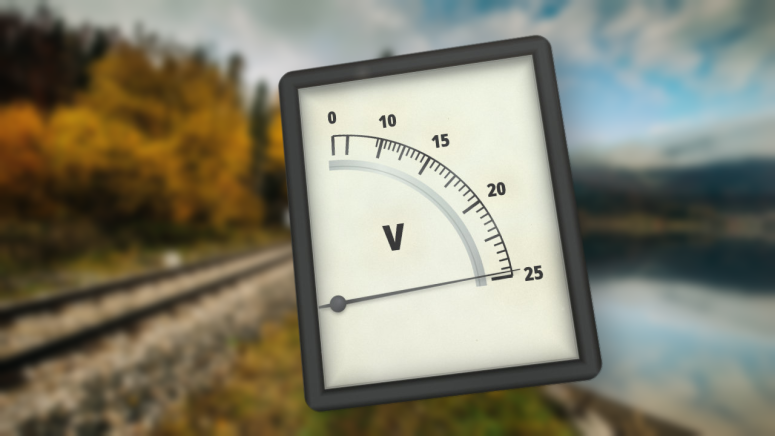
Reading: 24.75 V
